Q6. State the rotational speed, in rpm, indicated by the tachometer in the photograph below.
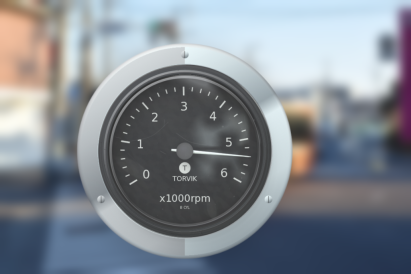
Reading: 5400 rpm
